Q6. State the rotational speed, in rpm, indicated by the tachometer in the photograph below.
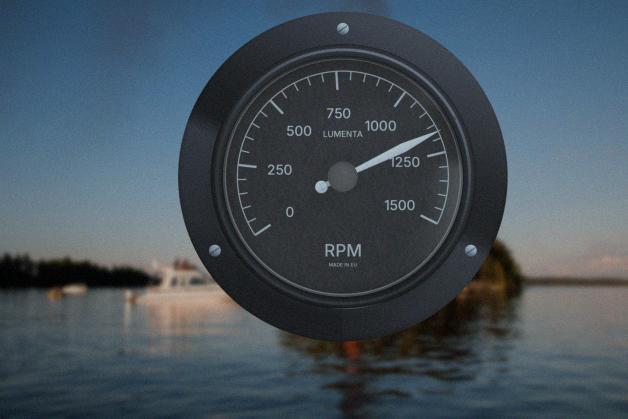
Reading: 1175 rpm
